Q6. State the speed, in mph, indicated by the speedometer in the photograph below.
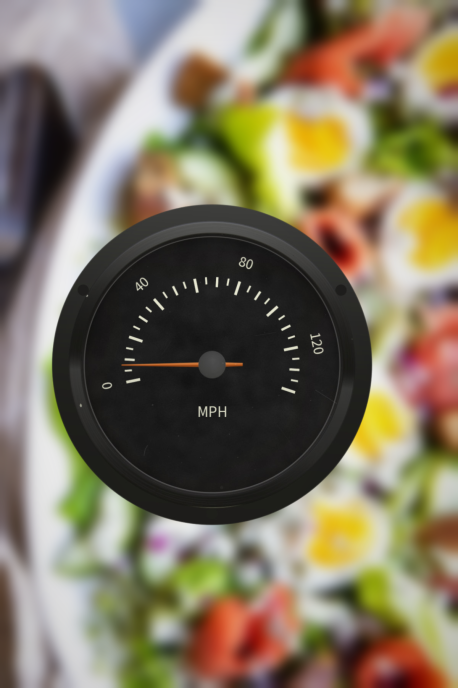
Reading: 7.5 mph
